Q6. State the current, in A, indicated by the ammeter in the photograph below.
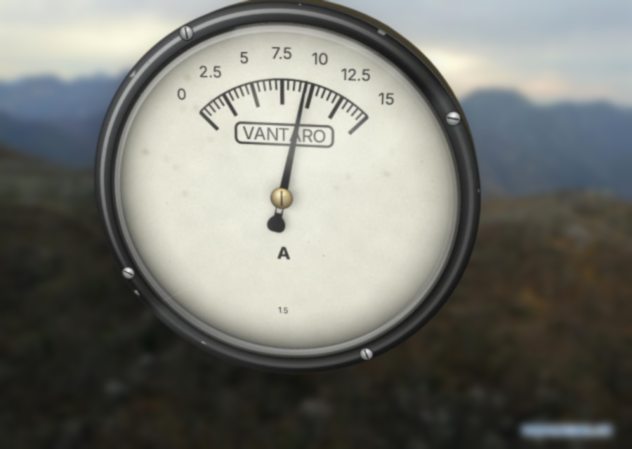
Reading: 9.5 A
